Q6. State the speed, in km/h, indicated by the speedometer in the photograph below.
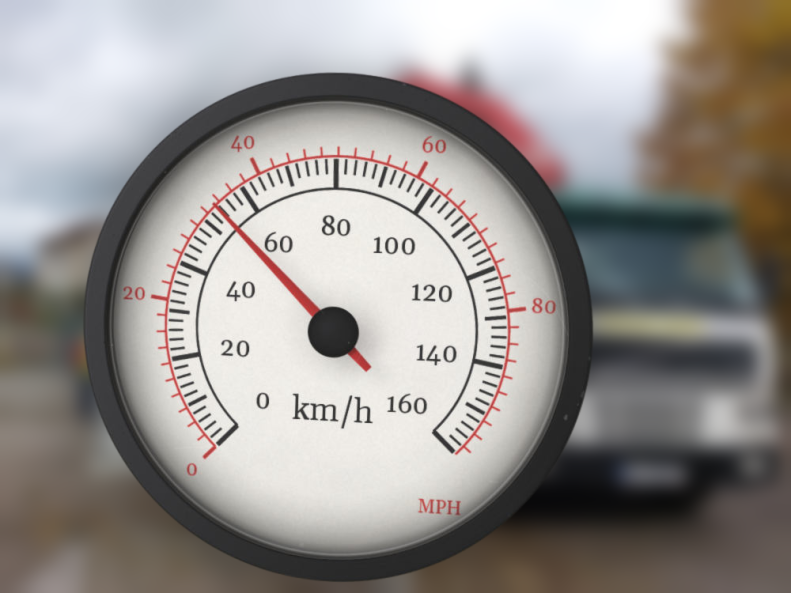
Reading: 54 km/h
